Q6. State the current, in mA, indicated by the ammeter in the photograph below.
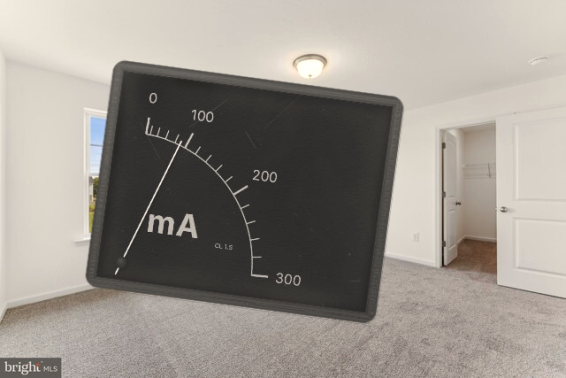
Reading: 90 mA
